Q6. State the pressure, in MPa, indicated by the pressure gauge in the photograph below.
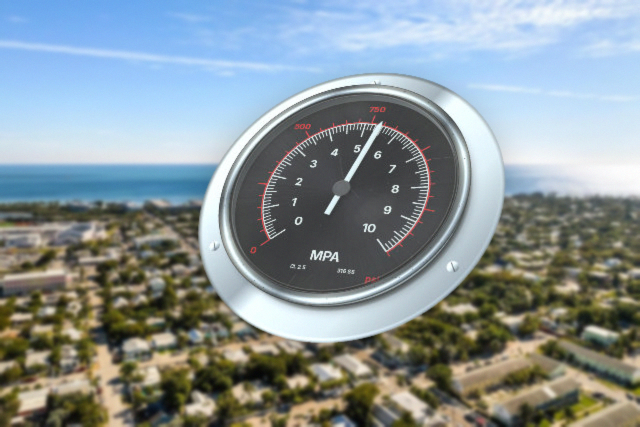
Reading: 5.5 MPa
